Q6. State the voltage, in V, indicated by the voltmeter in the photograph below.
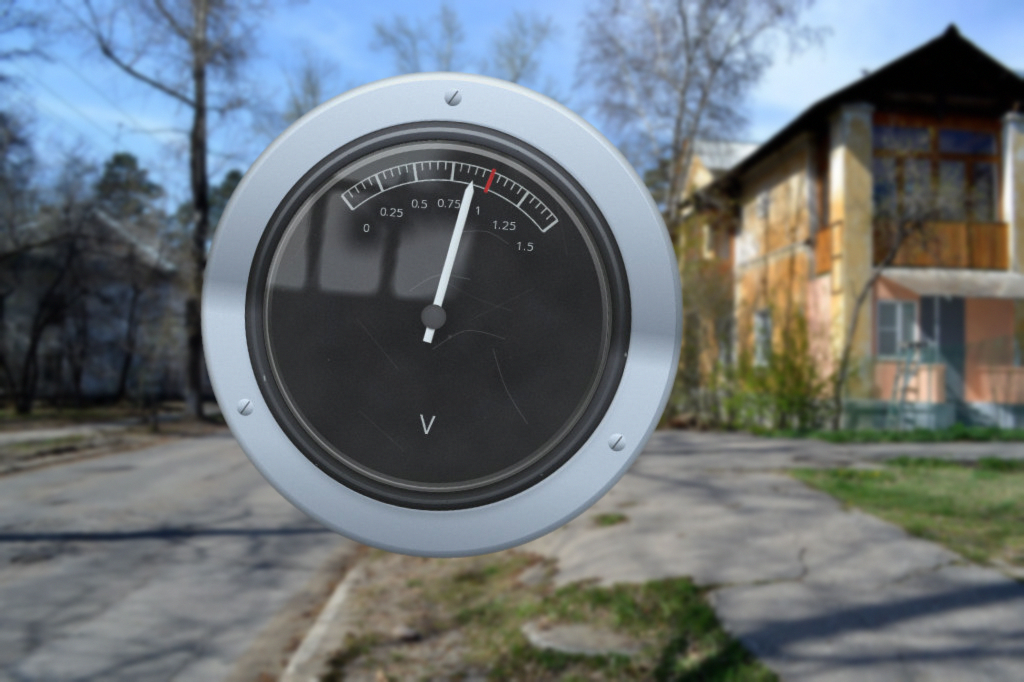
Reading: 0.9 V
